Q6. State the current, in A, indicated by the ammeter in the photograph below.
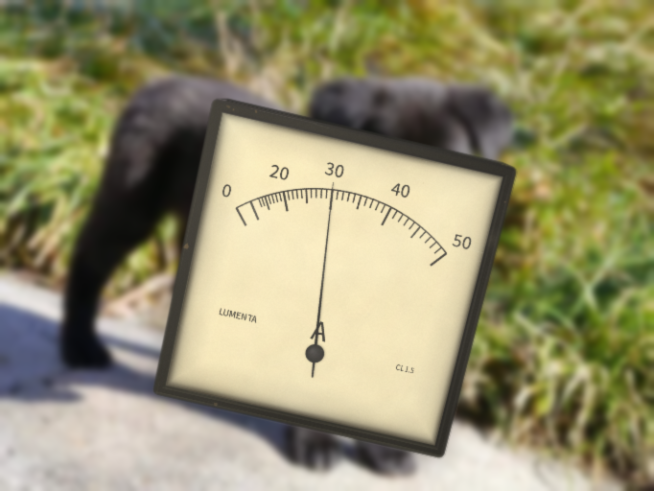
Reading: 30 A
